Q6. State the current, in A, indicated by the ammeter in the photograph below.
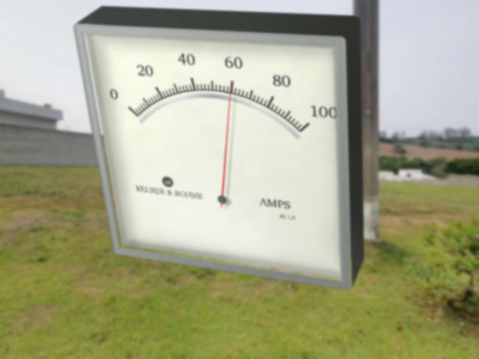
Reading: 60 A
